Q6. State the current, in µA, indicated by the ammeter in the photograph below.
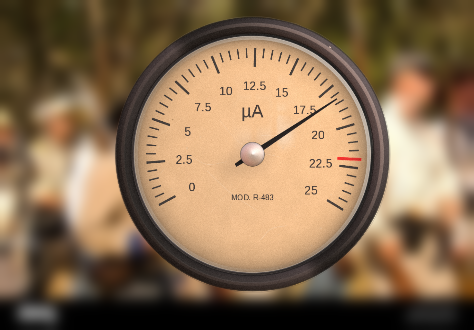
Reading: 18.25 µA
